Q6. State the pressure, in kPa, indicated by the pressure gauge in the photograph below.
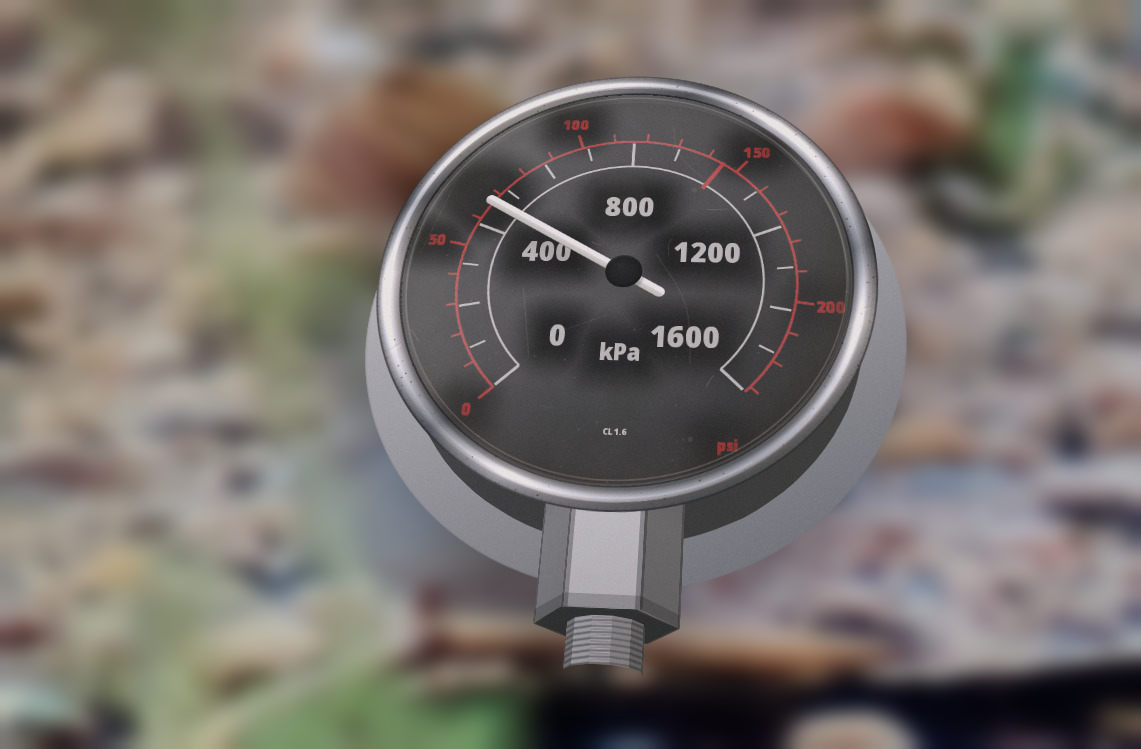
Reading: 450 kPa
